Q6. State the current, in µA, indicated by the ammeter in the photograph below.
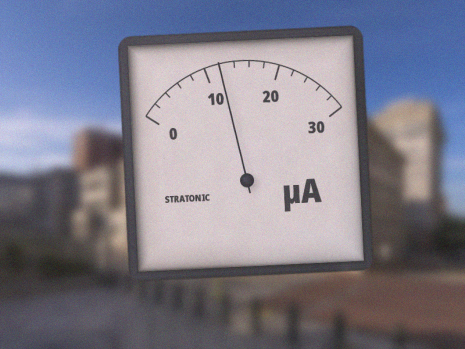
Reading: 12 µA
